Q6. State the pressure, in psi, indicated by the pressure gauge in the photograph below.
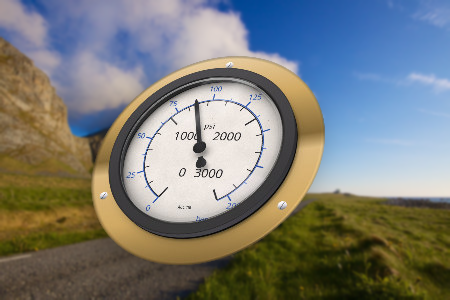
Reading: 1300 psi
